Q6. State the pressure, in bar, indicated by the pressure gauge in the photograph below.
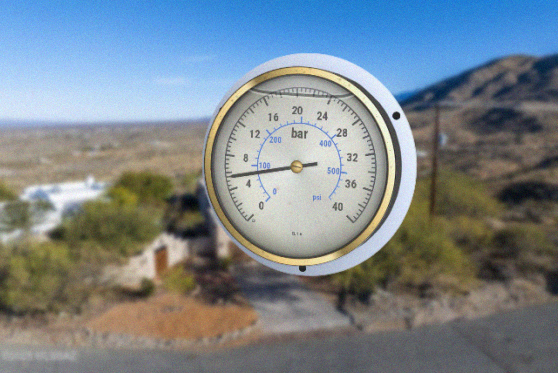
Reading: 5.5 bar
